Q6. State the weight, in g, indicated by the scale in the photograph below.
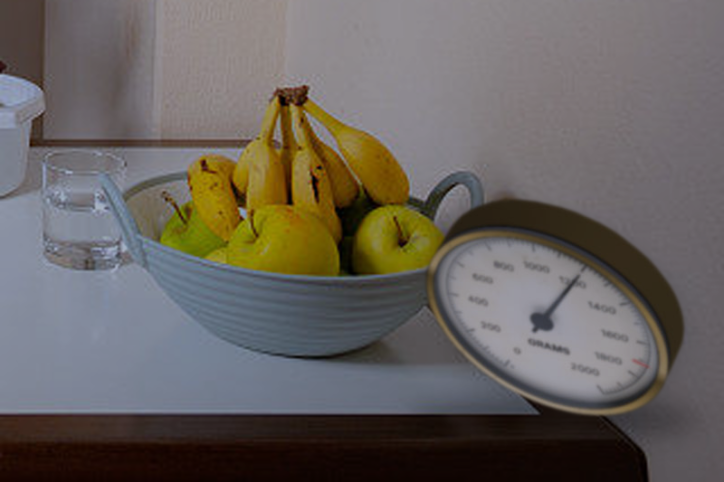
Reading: 1200 g
